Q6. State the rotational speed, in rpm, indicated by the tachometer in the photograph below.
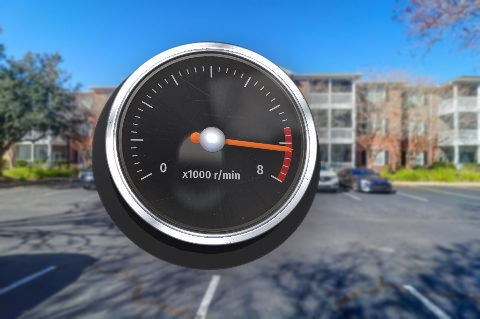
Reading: 7200 rpm
